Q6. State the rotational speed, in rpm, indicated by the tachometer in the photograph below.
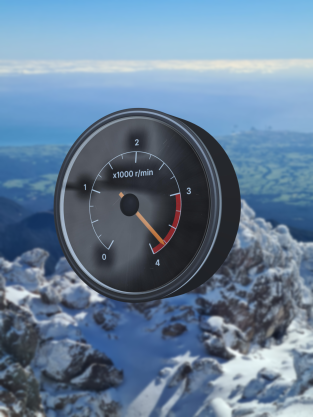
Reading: 3750 rpm
